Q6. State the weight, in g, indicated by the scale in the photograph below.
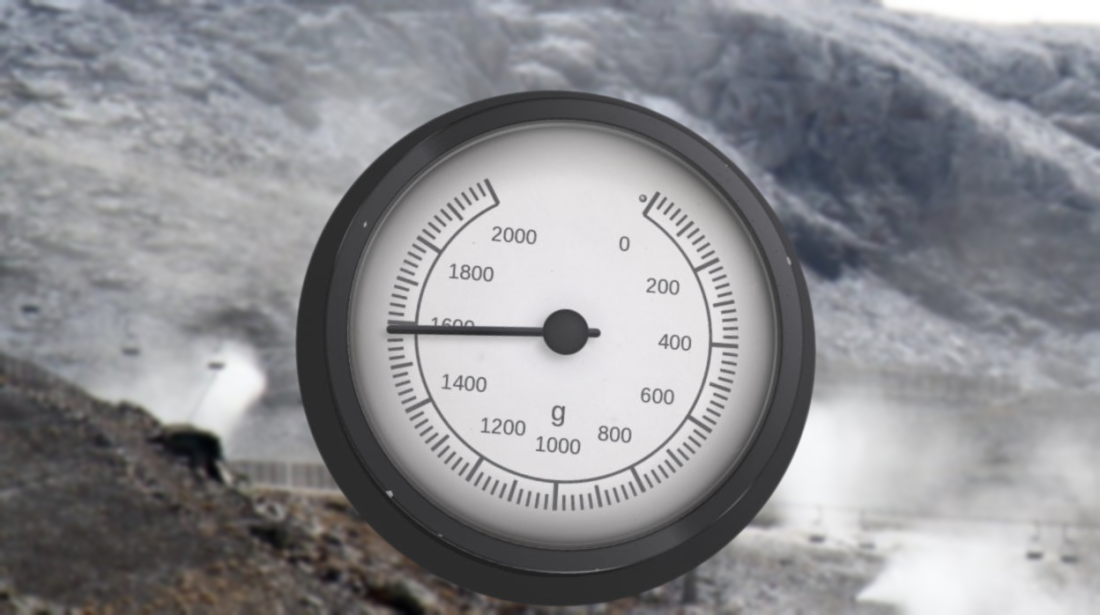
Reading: 1580 g
